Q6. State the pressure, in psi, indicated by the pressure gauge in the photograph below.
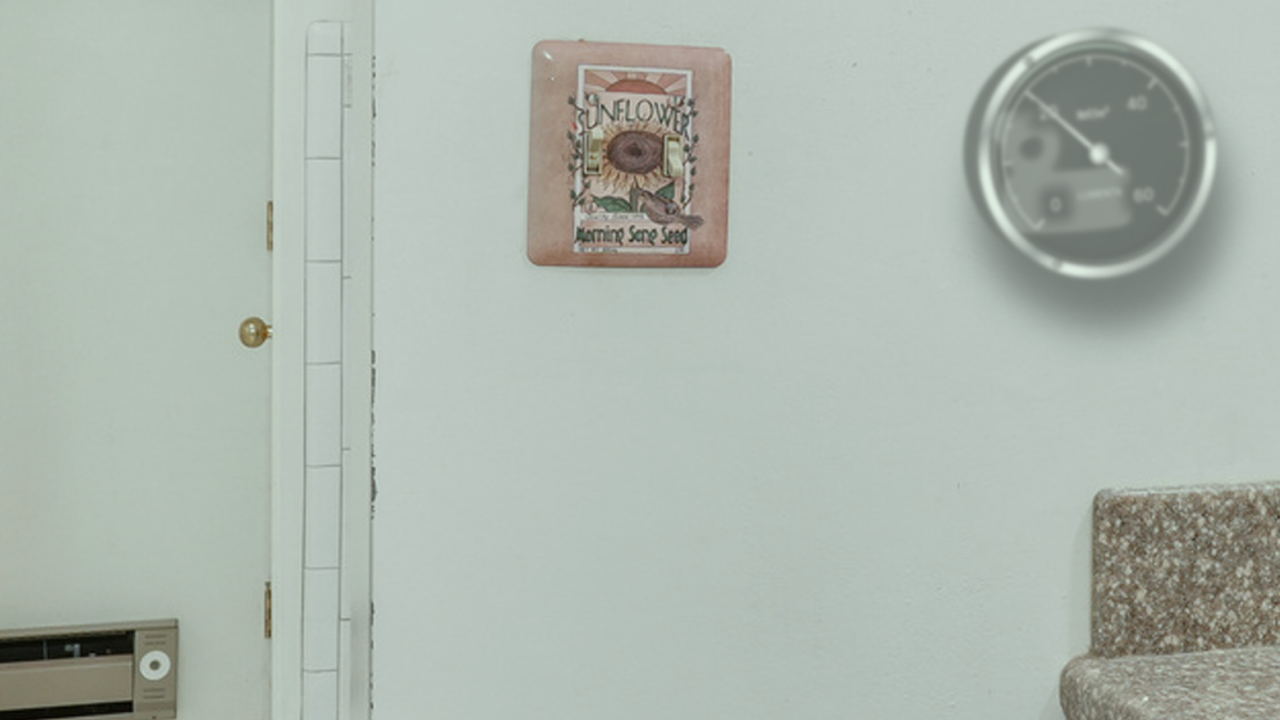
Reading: 20 psi
